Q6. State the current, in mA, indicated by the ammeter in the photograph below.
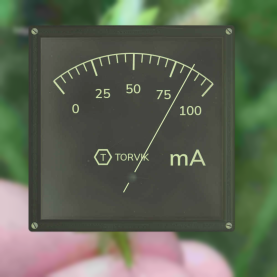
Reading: 85 mA
